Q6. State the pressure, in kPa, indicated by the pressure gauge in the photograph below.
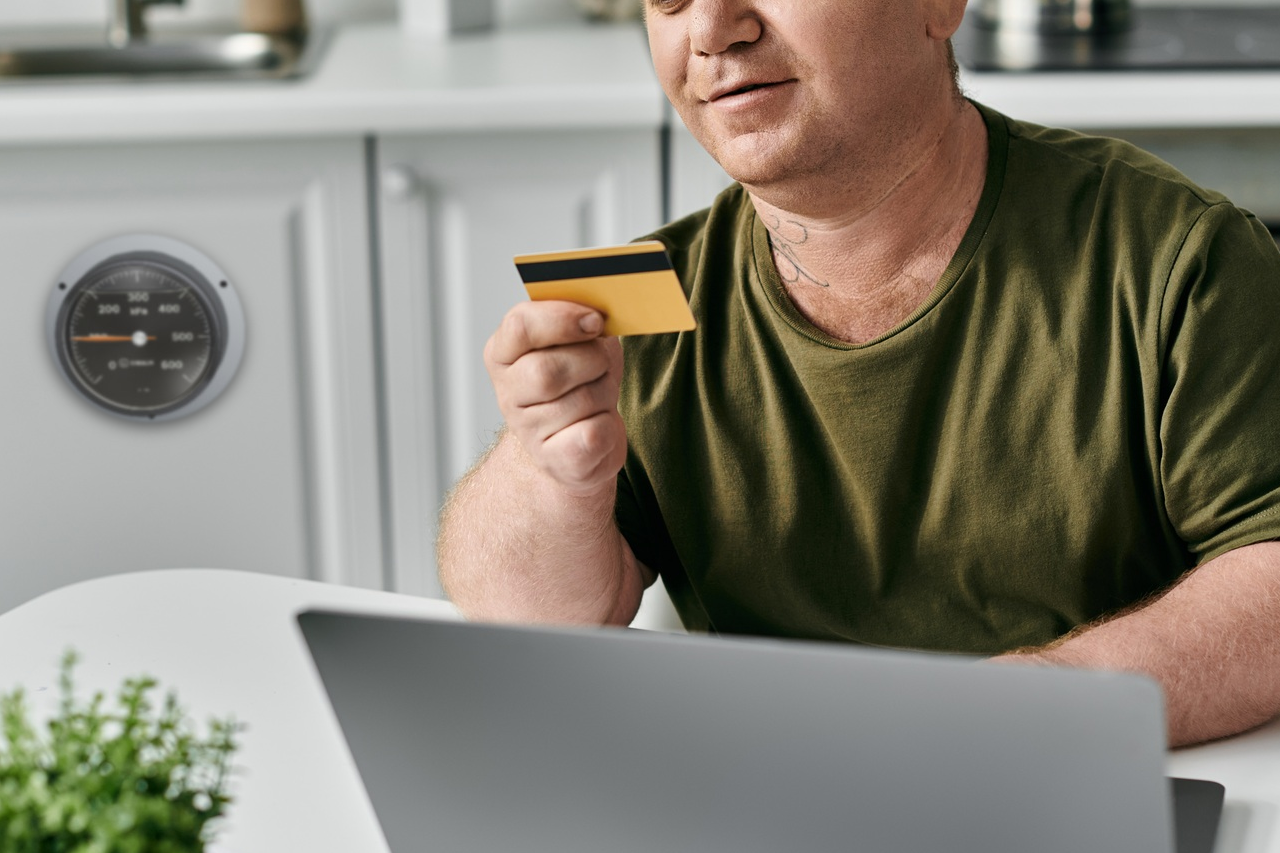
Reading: 100 kPa
